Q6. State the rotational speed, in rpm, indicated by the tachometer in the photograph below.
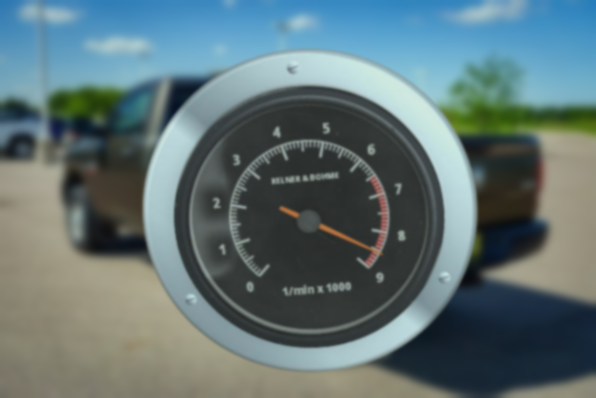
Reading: 8500 rpm
